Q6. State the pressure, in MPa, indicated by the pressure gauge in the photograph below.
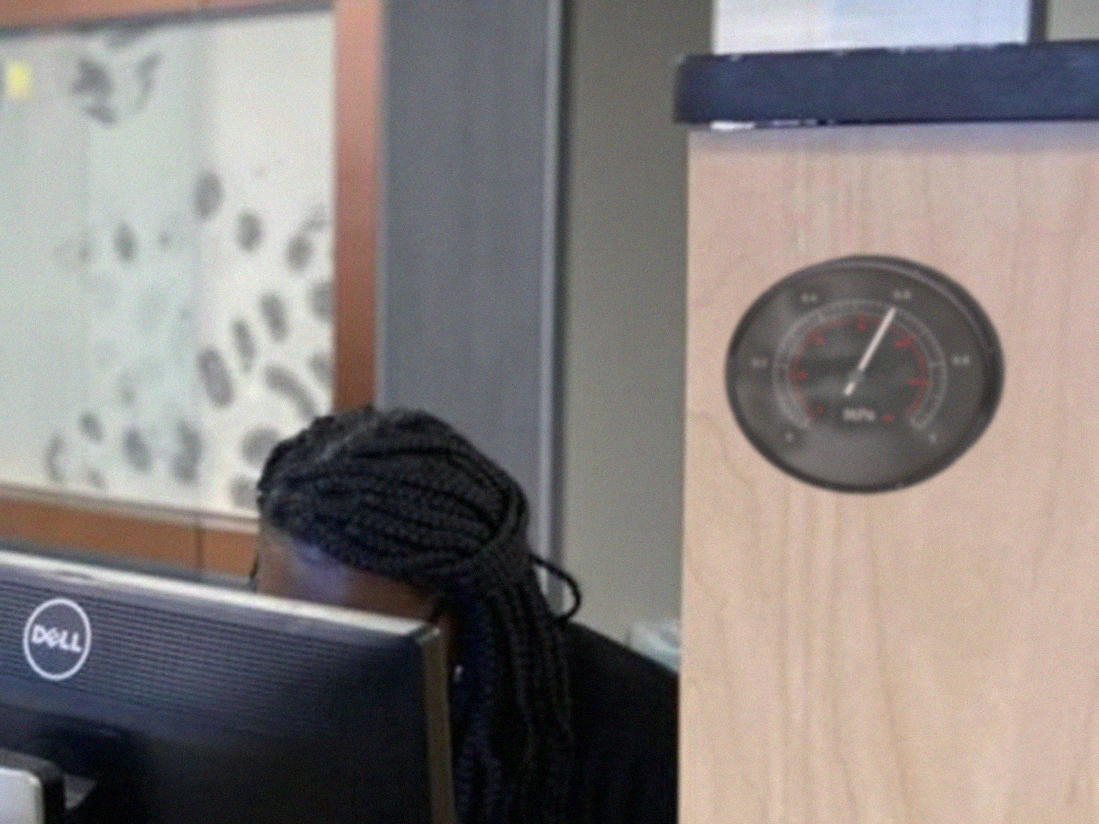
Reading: 0.6 MPa
